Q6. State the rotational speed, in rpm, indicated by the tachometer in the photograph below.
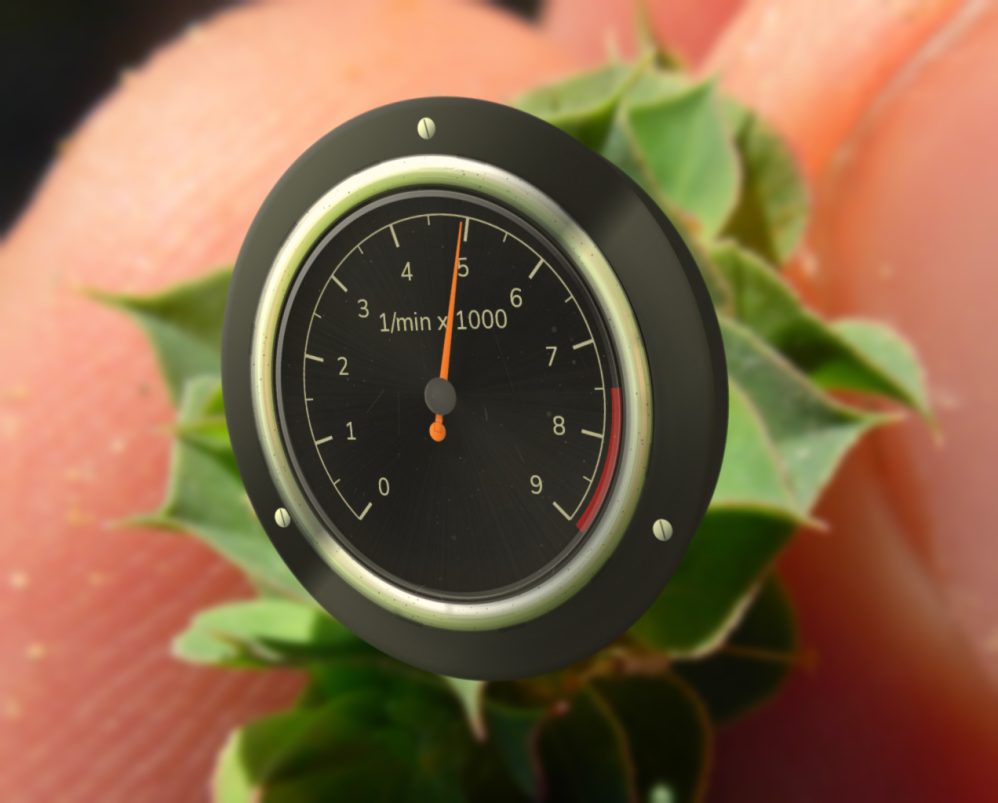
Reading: 5000 rpm
